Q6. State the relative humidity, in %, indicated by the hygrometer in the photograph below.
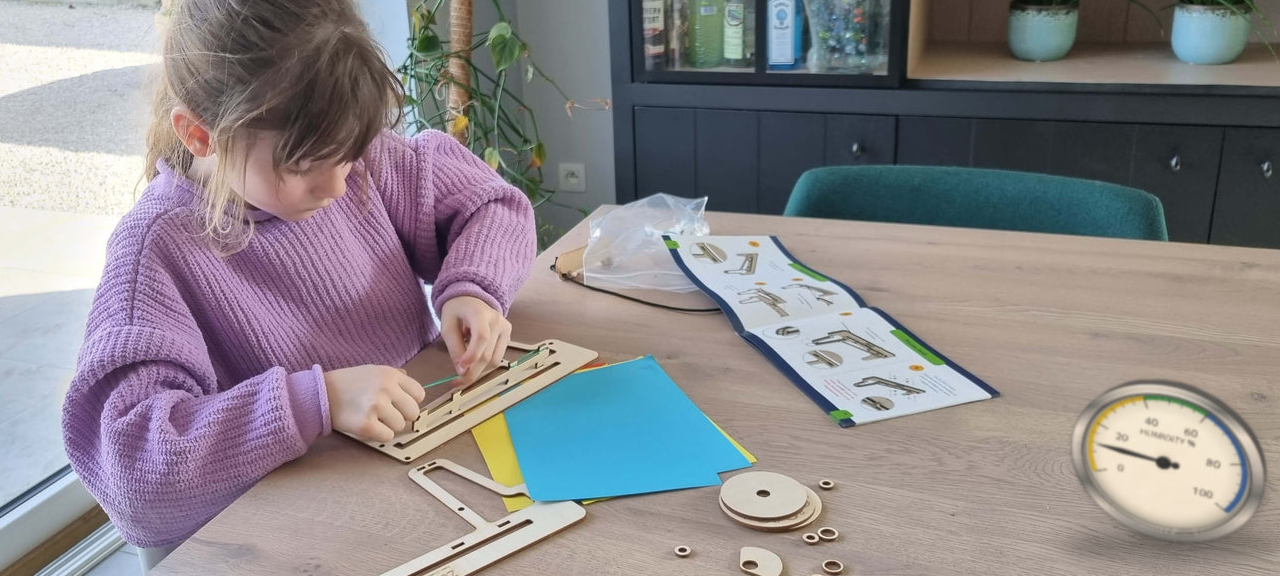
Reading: 12 %
